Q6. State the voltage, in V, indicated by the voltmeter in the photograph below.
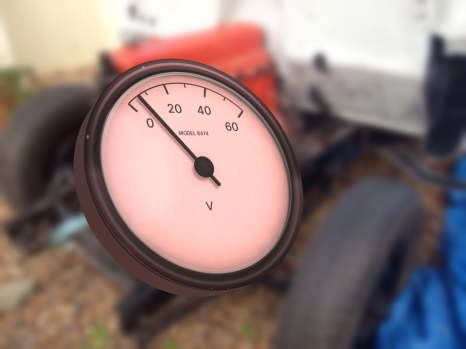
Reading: 5 V
